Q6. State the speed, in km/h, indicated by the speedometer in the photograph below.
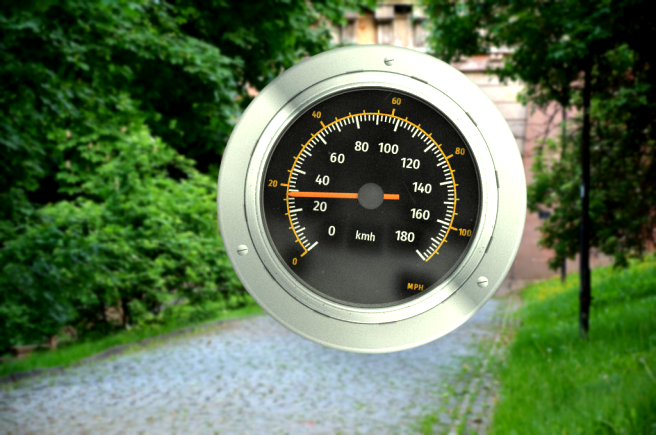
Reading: 28 km/h
